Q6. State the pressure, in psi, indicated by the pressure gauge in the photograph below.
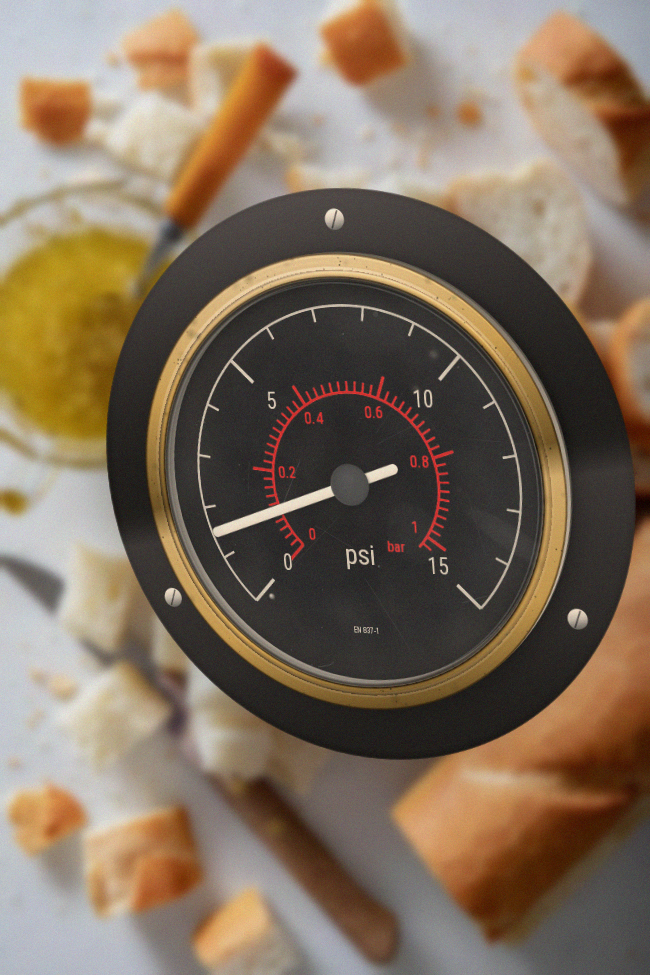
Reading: 1.5 psi
